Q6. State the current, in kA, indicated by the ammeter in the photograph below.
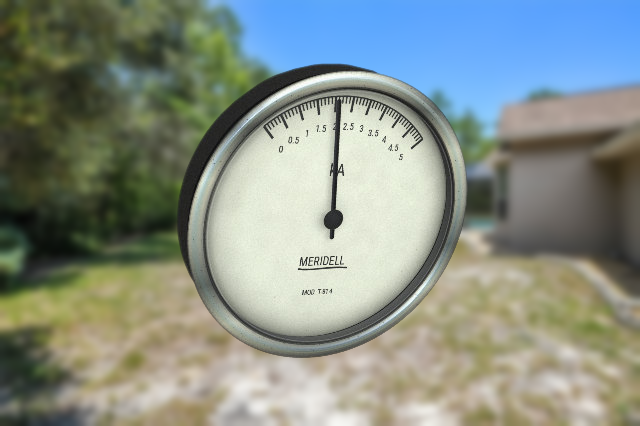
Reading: 2 kA
